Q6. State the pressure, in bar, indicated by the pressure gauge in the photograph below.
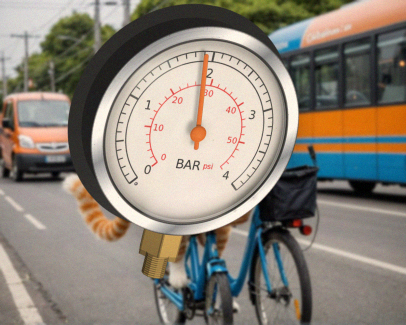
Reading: 1.9 bar
